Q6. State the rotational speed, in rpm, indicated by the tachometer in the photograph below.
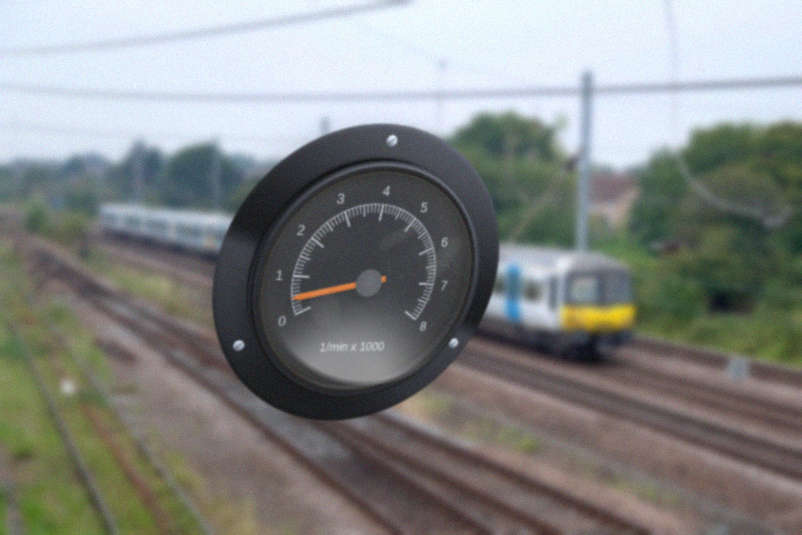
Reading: 500 rpm
